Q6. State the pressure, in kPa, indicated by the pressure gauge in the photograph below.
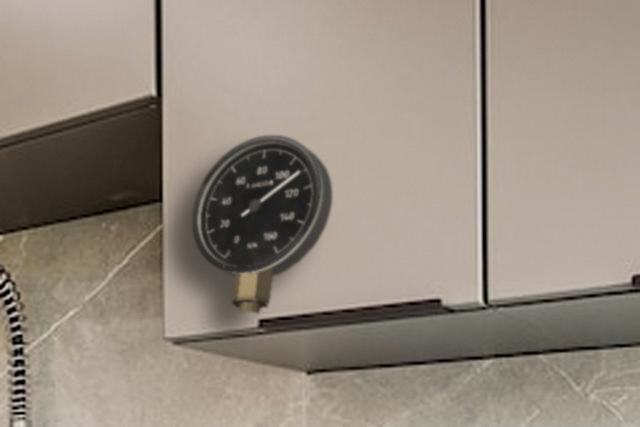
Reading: 110 kPa
